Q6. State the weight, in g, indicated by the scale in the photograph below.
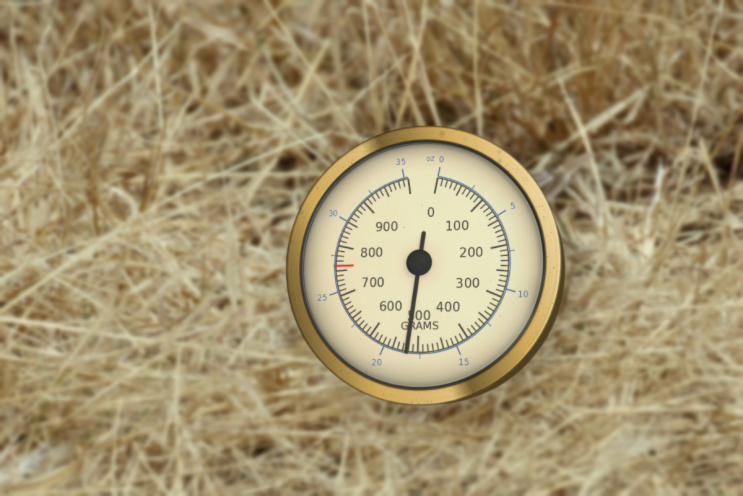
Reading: 520 g
